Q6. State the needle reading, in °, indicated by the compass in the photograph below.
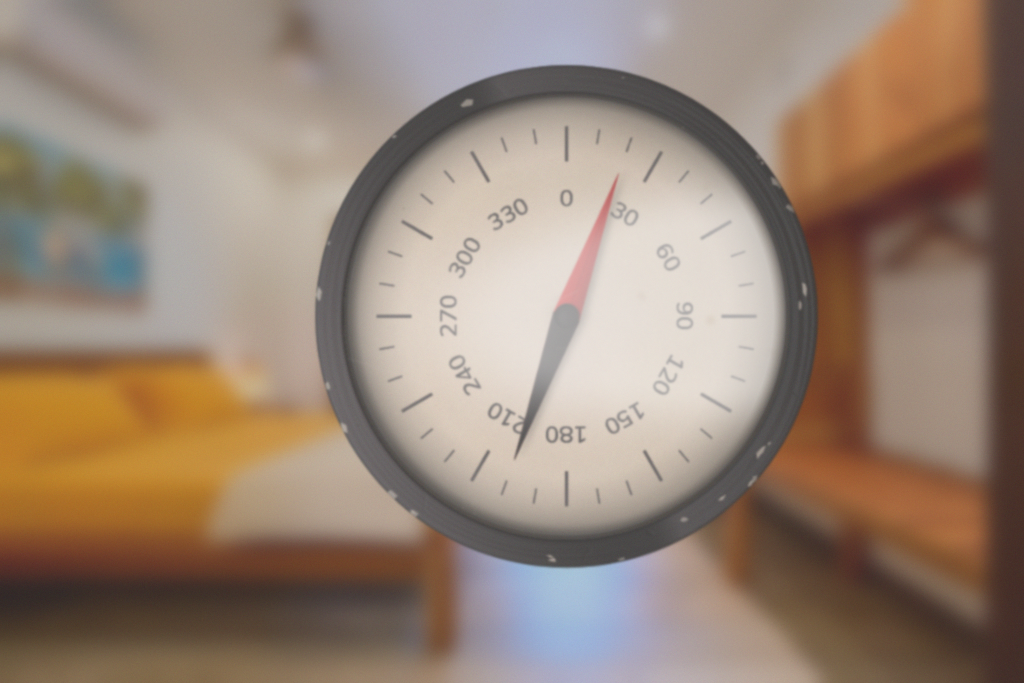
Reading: 20 °
